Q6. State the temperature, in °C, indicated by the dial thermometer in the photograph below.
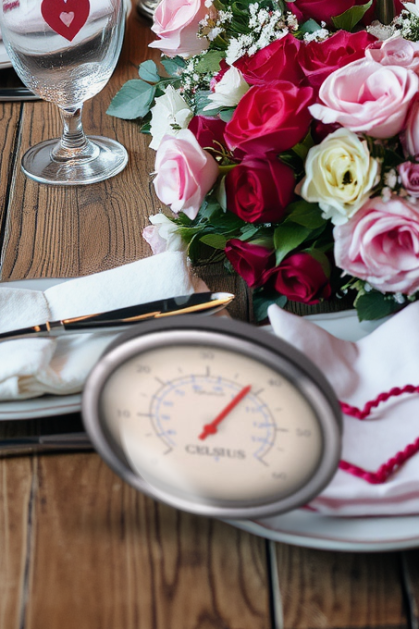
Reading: 37.5 °C
